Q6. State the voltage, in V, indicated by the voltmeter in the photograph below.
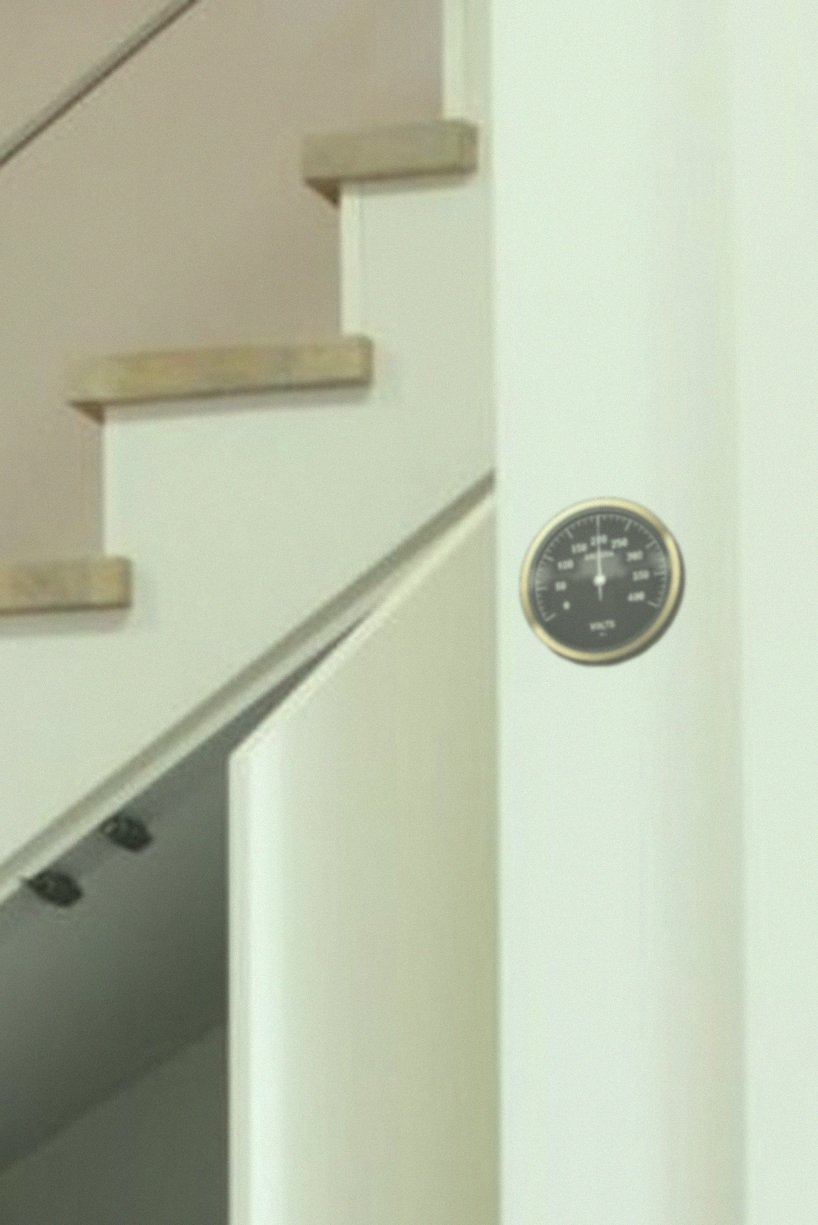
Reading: 200 V
